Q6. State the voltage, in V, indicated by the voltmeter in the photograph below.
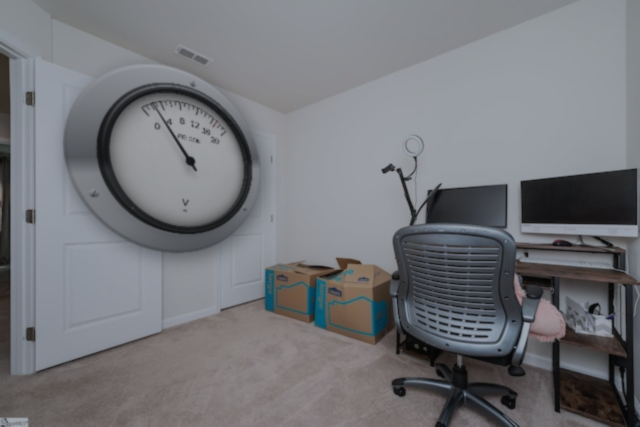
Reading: 2 V
